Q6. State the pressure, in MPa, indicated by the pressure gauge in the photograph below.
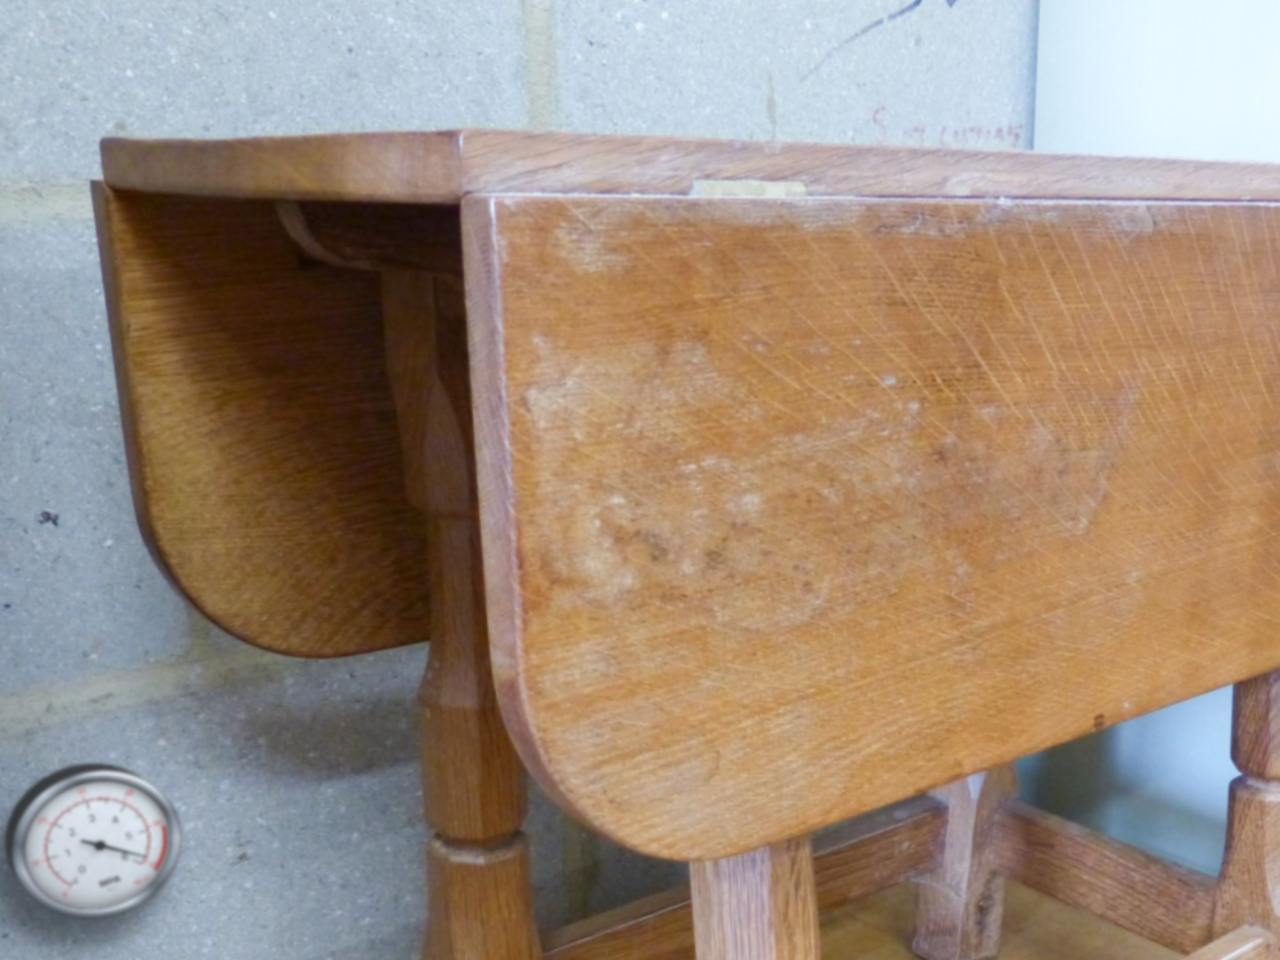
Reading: 5.75 MPa
